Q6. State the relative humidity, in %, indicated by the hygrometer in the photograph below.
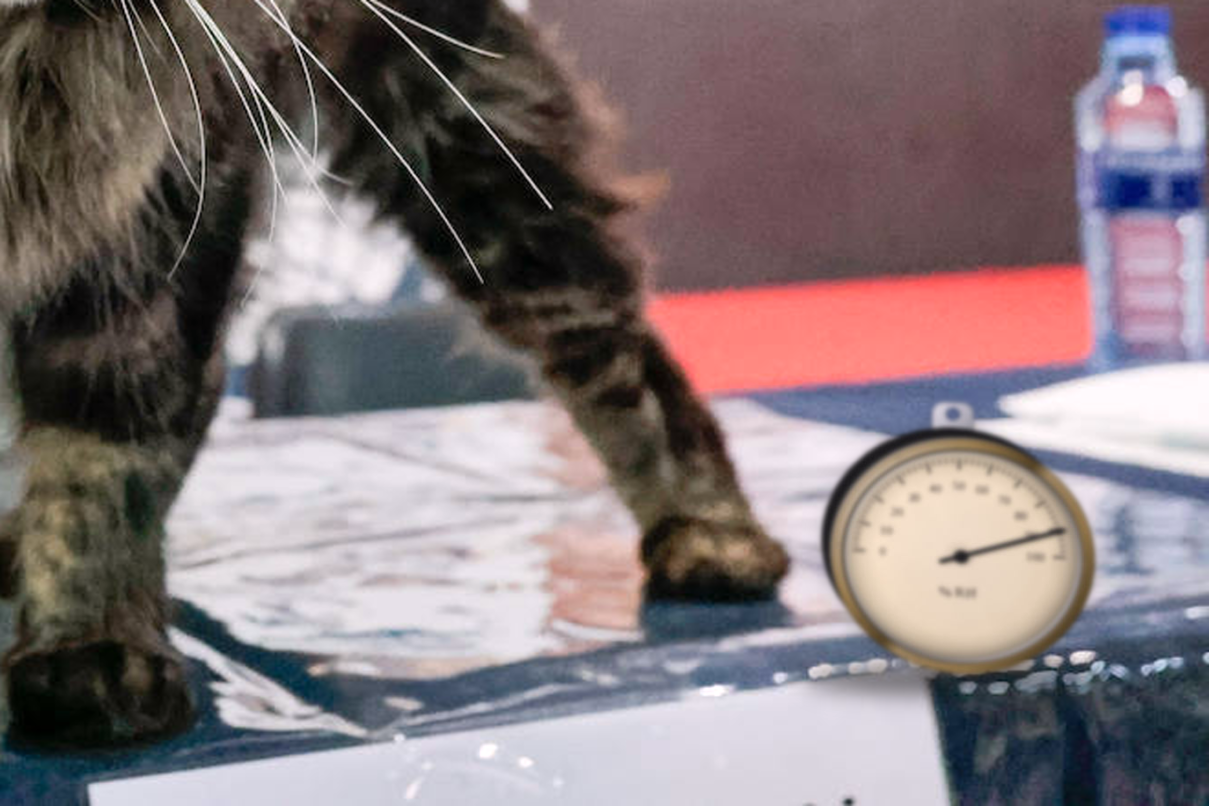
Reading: 90 %
